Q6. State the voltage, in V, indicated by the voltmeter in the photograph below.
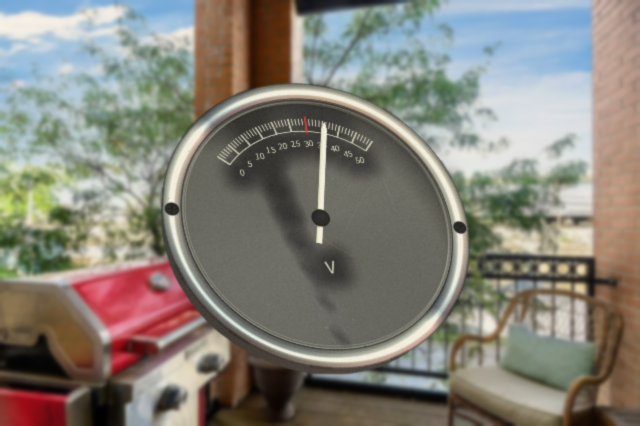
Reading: 35 V
